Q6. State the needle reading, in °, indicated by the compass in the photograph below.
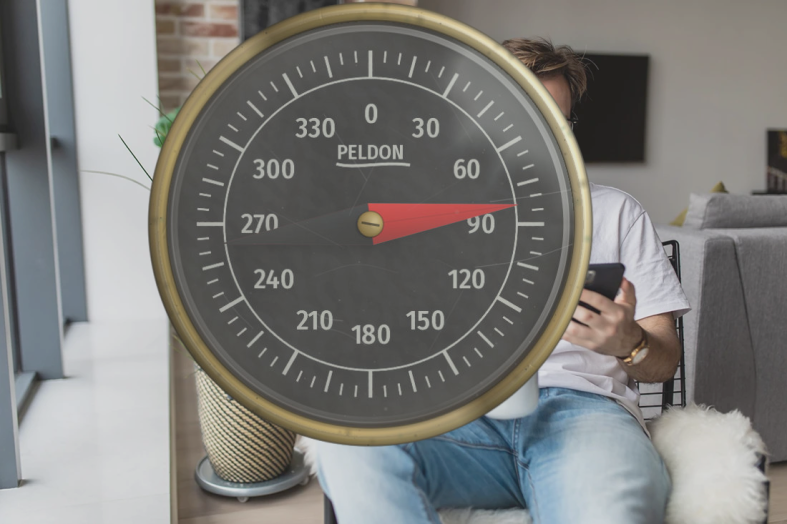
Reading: 82.5 °
